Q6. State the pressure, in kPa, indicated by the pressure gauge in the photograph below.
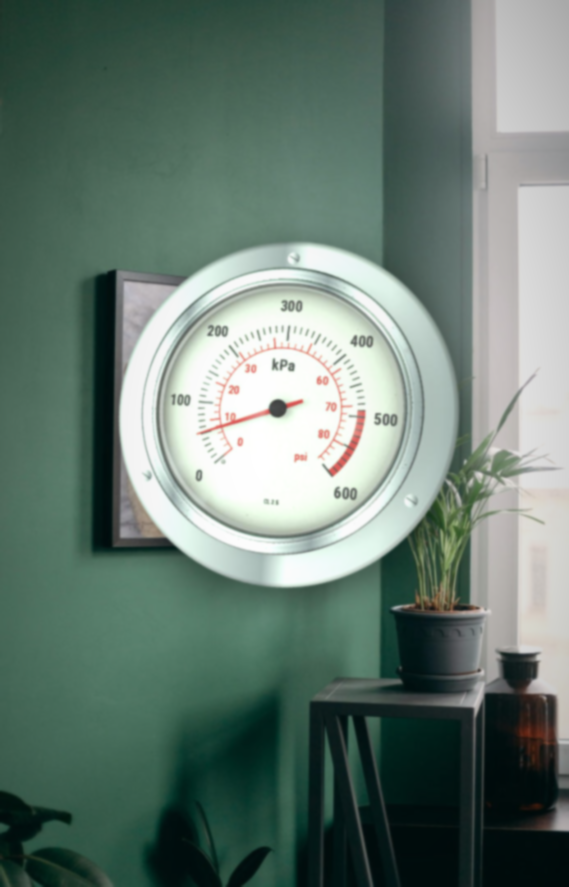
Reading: 50 kPa
